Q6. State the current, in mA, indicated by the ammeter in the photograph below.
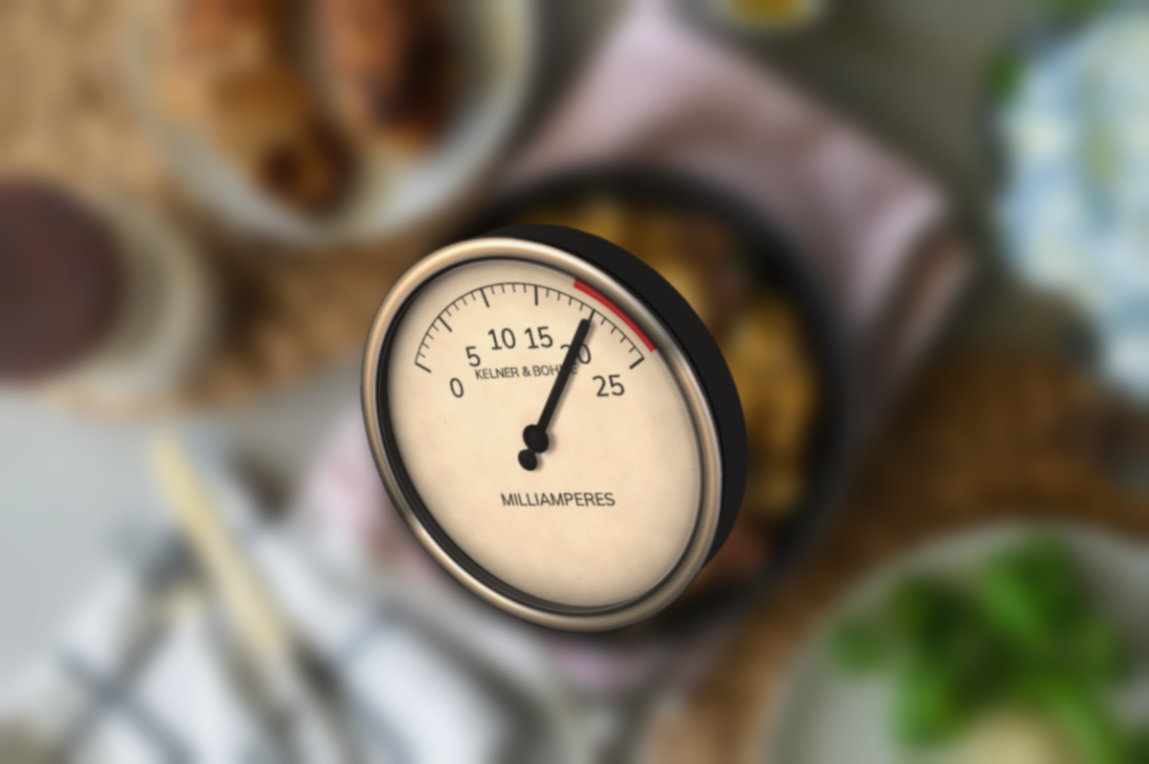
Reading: 20 mA
